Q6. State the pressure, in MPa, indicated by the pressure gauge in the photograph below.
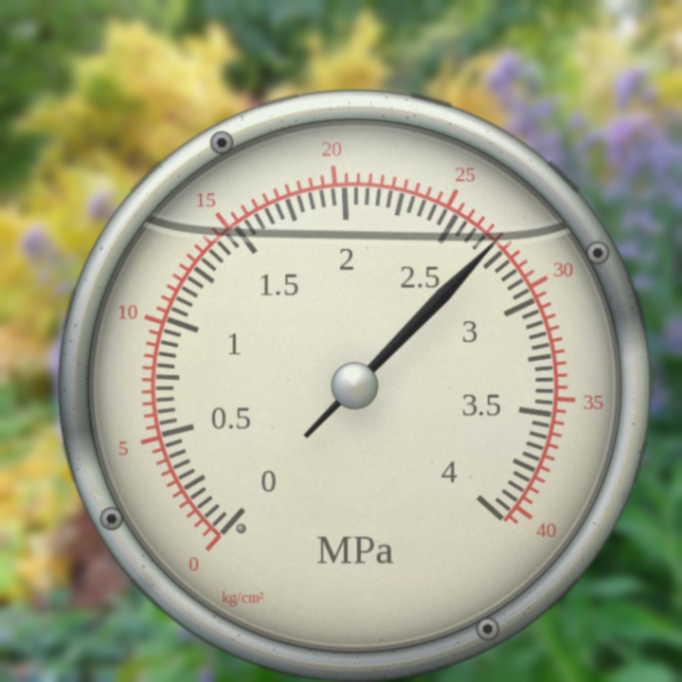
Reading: 2.7 MPa
